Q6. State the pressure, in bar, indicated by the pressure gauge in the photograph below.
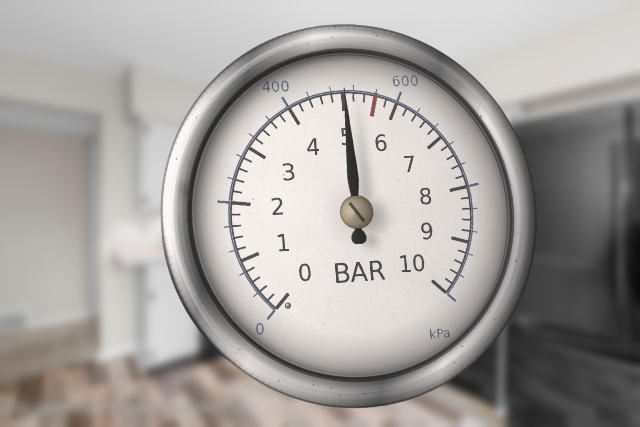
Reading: 5 bar
